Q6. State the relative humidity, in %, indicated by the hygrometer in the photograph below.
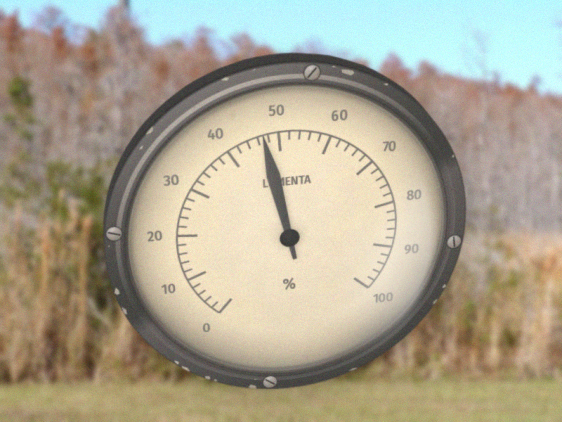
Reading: 47 %
